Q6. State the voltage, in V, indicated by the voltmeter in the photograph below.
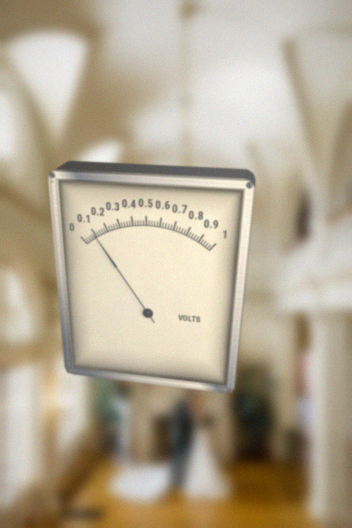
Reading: 0.1 V
